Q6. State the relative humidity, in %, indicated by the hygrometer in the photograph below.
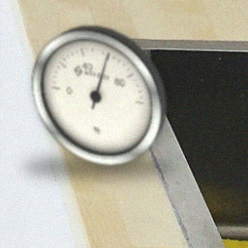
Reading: 60 %
